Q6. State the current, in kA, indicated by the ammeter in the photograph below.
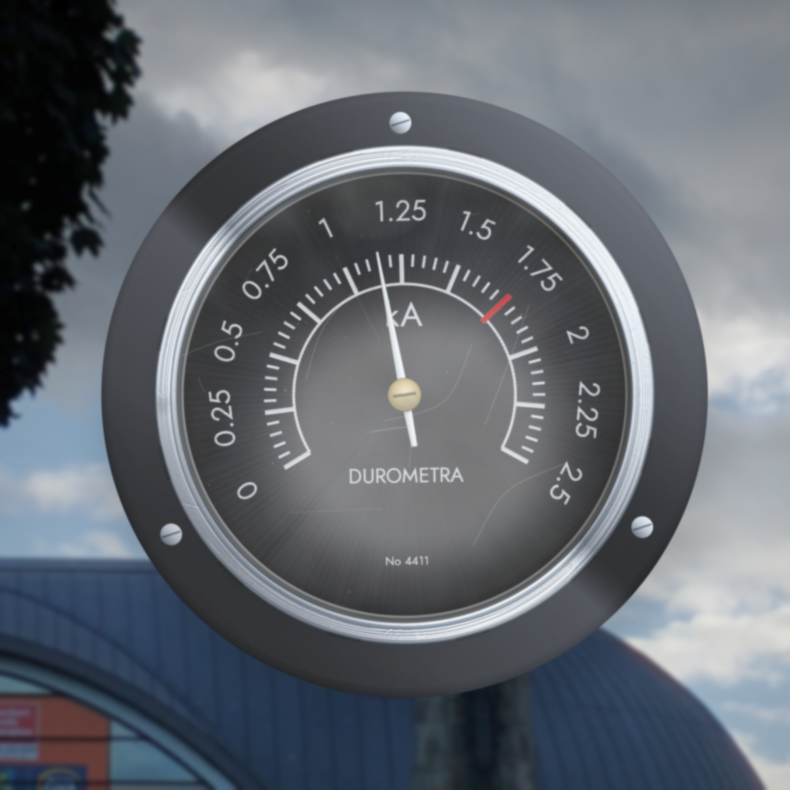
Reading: 1.15 kA
